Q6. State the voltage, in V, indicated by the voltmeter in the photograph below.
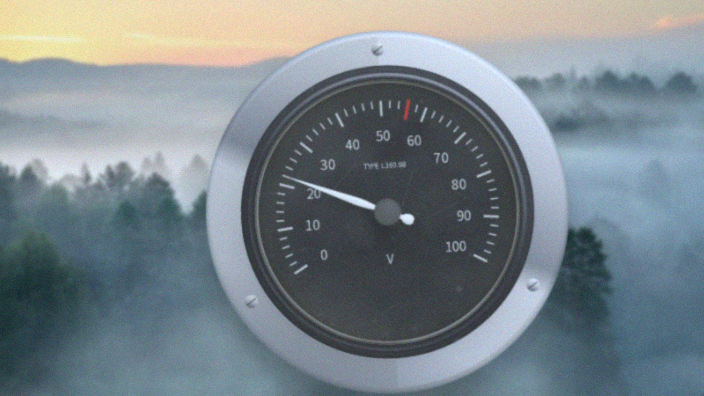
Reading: 22 V
